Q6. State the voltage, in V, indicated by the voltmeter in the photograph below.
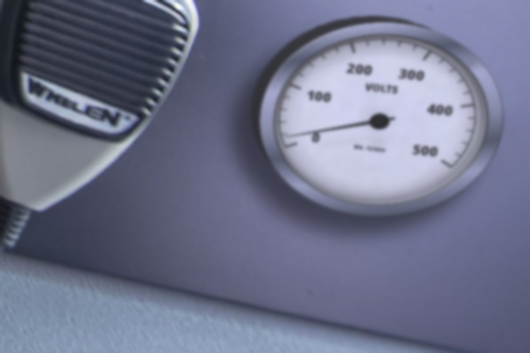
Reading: 20 V
